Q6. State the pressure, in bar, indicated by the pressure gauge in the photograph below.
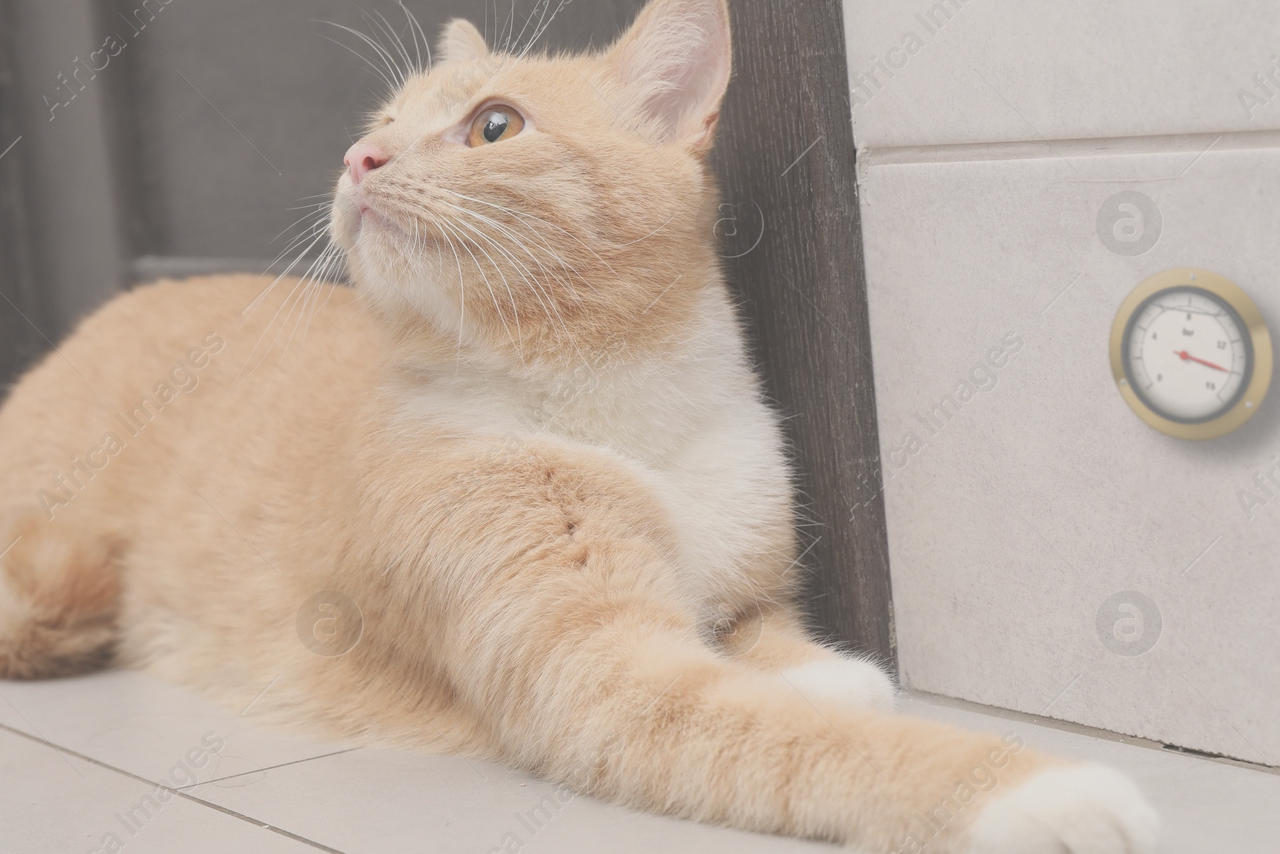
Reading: 14 bar
